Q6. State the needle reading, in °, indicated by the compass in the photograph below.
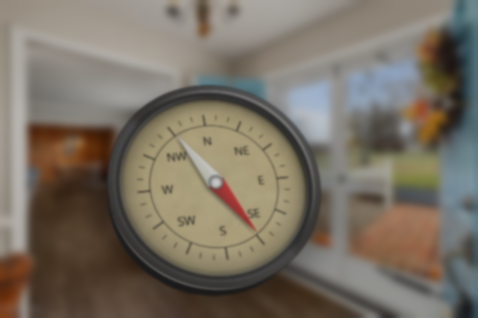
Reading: 150 °
